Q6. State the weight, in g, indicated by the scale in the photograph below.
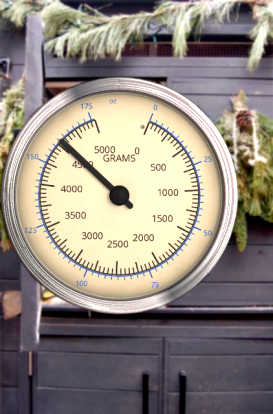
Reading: 4550 g
